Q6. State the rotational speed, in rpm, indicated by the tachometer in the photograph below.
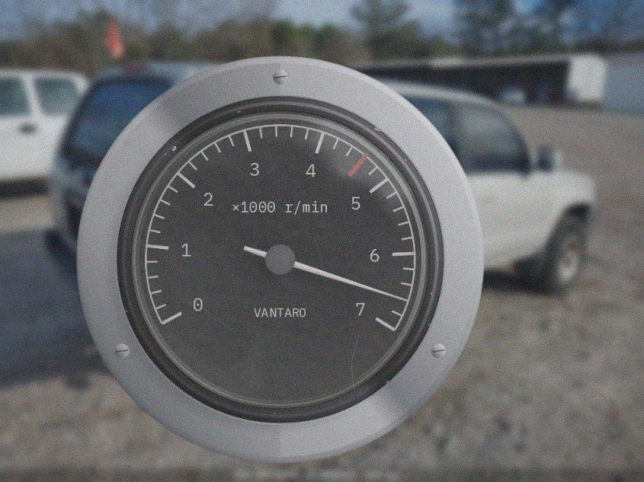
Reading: 6600 rpm
